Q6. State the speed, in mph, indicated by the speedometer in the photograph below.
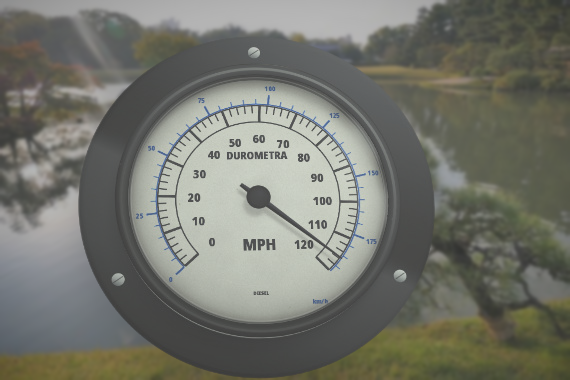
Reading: 116 mph
